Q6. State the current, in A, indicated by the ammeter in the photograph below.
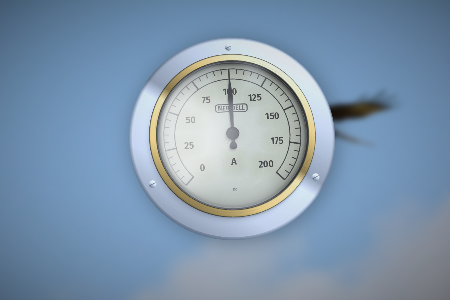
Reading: 100 A
